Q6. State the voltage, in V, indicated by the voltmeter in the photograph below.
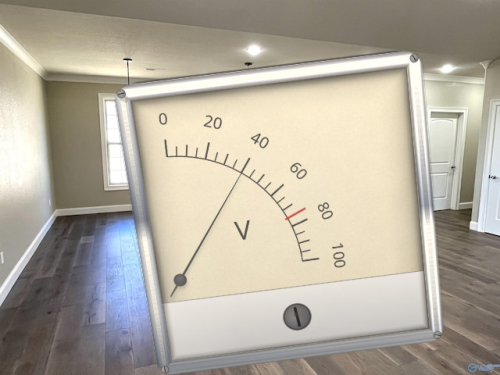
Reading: 40 V
